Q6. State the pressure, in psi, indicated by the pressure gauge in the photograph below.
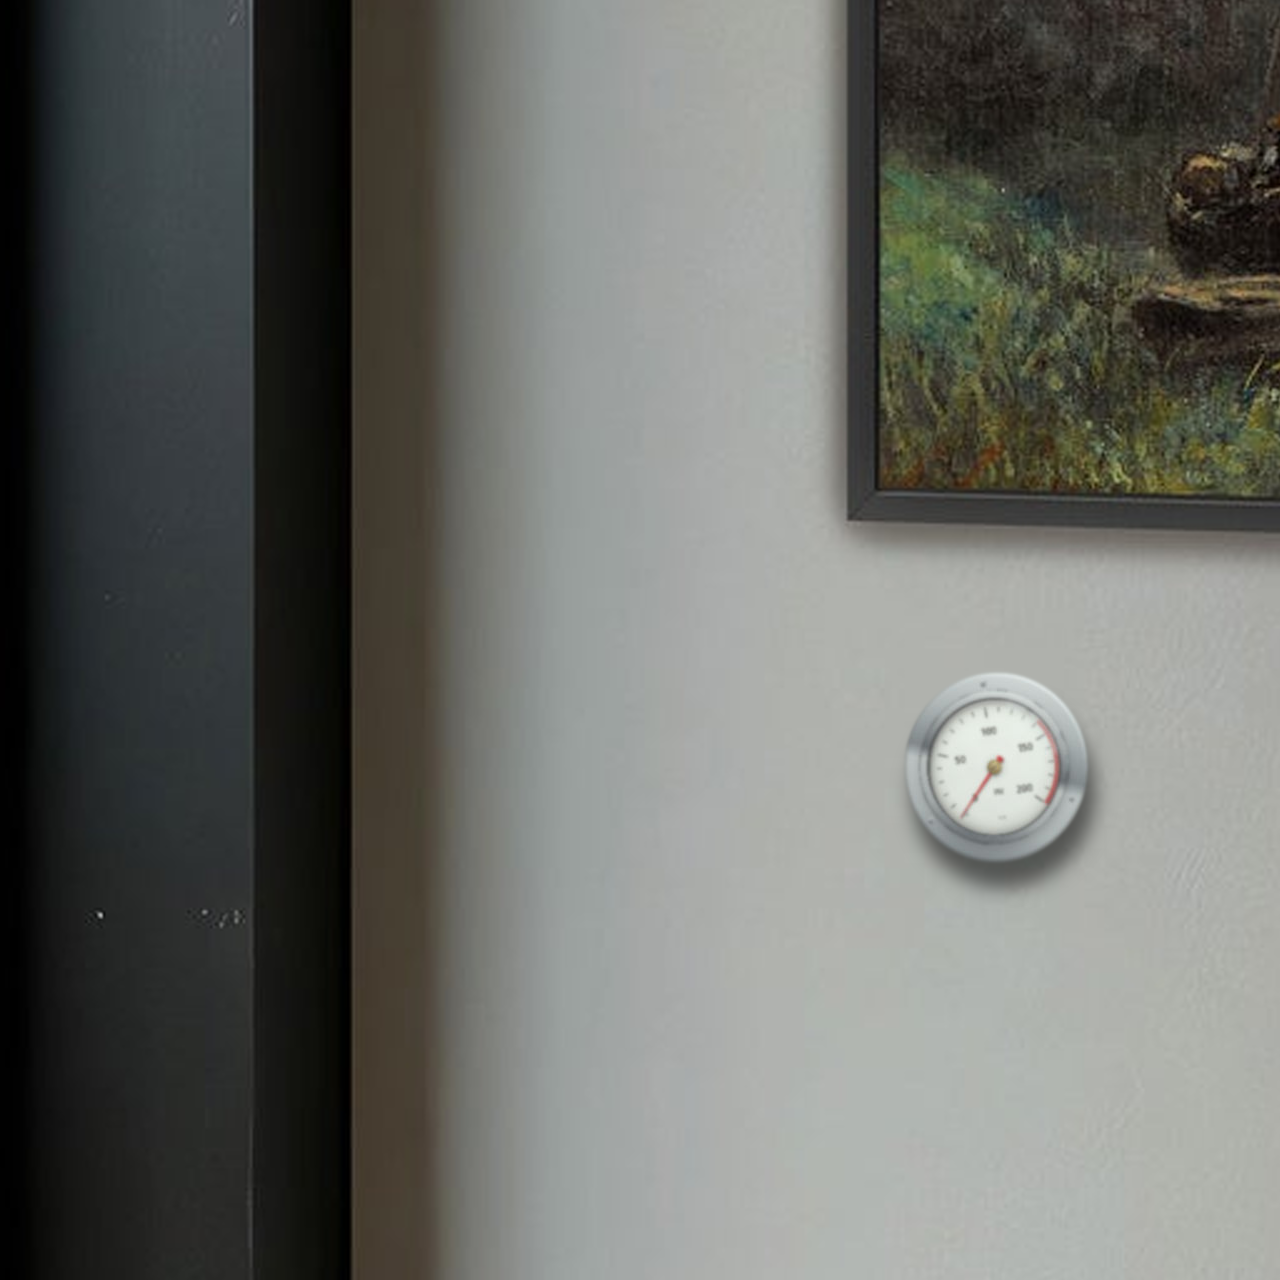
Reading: 0 psi
